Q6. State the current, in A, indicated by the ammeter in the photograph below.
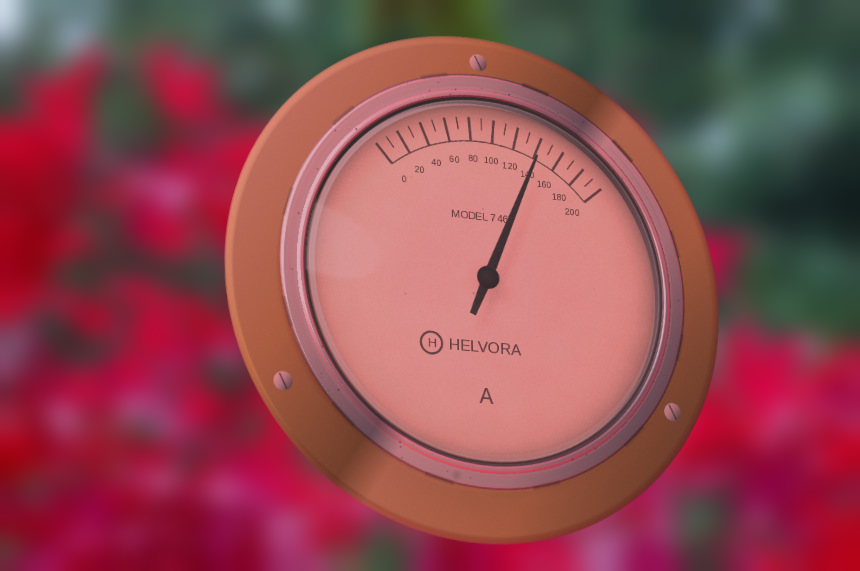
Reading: 140 A
